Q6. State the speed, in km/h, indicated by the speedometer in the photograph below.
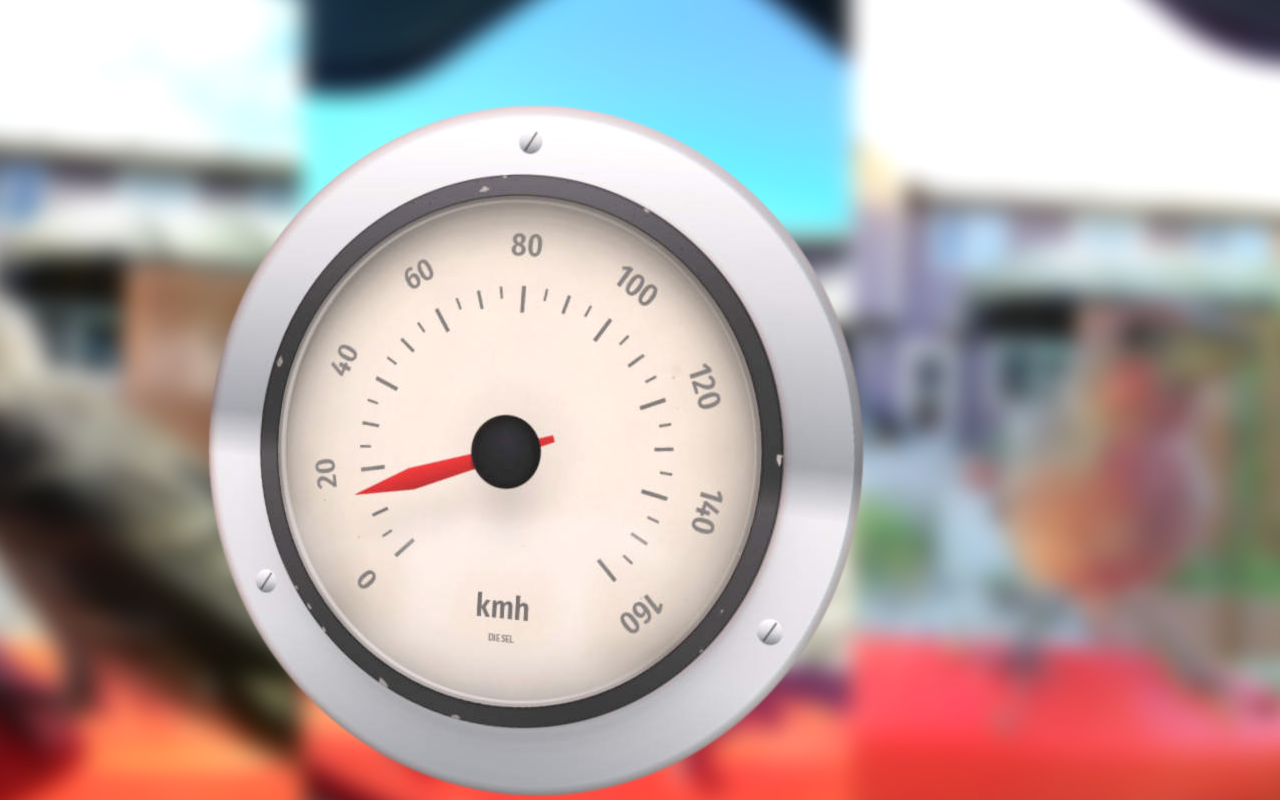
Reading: 15 km/h
